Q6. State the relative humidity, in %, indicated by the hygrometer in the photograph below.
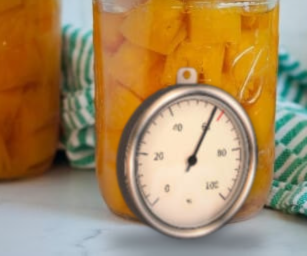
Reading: 60 %
